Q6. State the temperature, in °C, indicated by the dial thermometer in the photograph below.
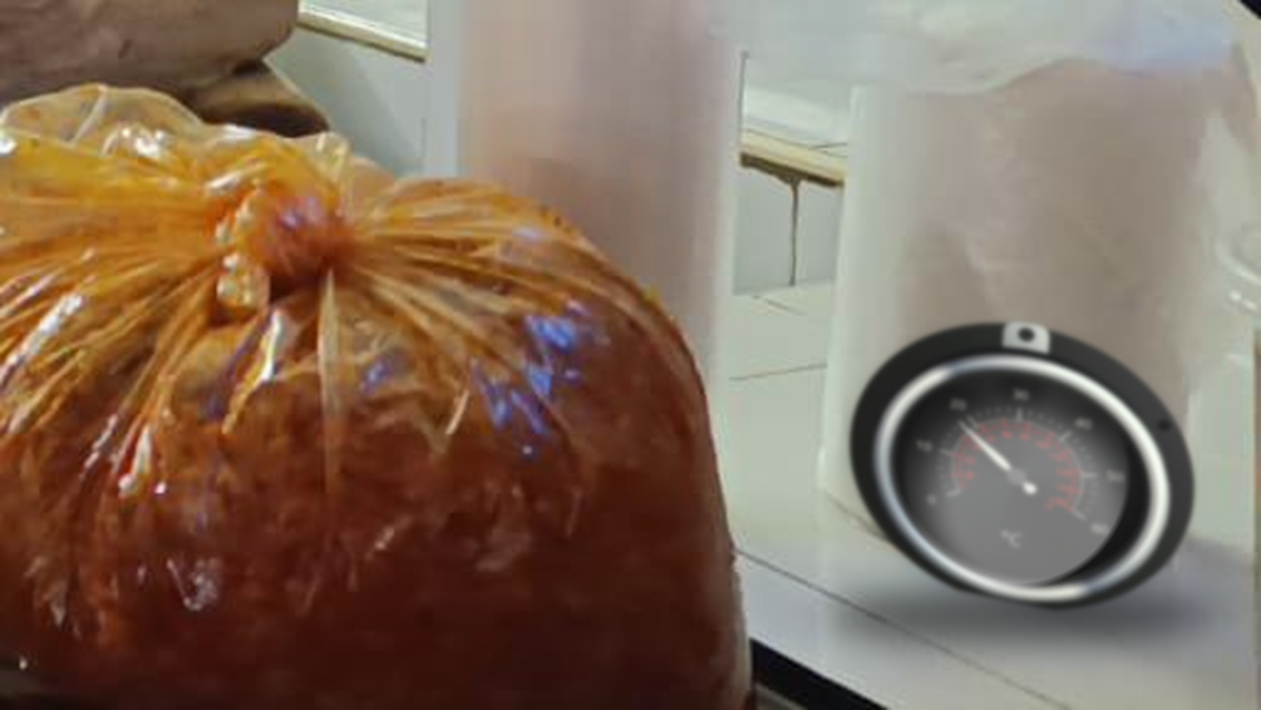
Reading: 18 °C
